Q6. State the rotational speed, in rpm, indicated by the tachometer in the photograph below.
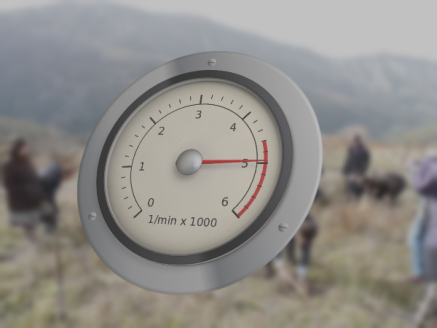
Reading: 5000 rpm
